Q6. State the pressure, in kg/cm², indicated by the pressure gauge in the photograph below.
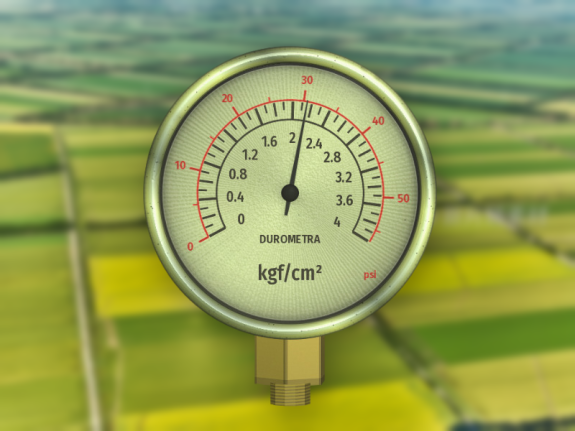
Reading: 2.15 kg/cm²
